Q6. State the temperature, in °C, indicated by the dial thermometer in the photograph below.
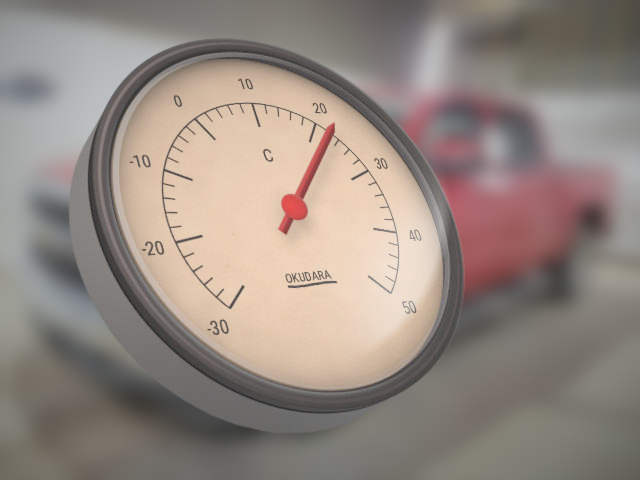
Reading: 22 °C
